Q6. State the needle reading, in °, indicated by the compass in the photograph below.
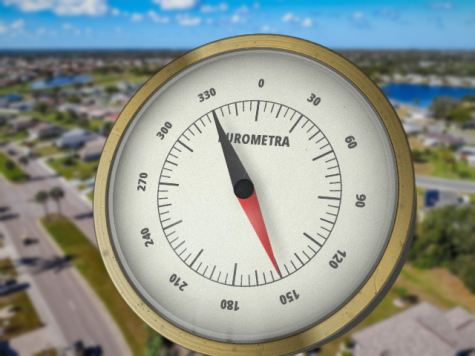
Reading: 150 °
